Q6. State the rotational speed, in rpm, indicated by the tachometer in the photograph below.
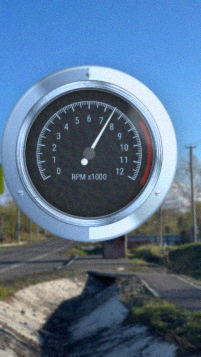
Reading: 7500 rpm
